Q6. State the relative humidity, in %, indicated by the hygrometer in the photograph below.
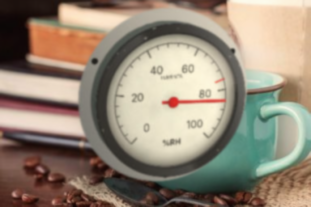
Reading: 84 %
